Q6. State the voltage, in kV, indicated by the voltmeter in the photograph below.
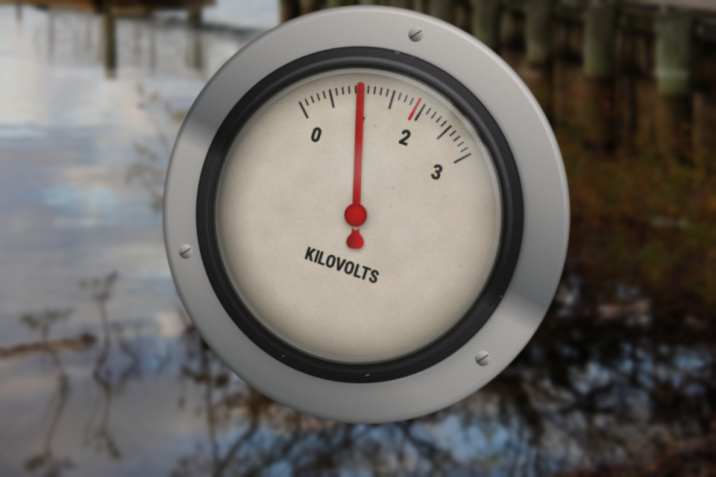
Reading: 1 kV
